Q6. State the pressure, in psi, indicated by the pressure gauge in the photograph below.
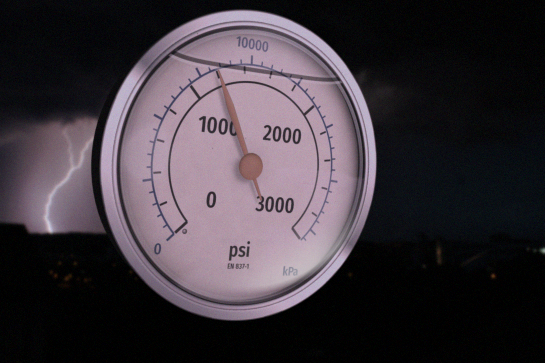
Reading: 1200 psi
